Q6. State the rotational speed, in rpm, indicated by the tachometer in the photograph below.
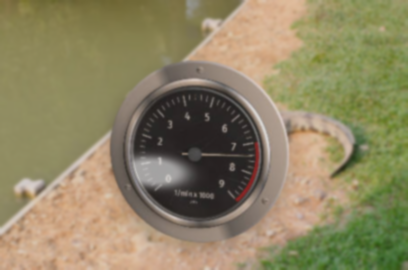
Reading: 7400 rpm
